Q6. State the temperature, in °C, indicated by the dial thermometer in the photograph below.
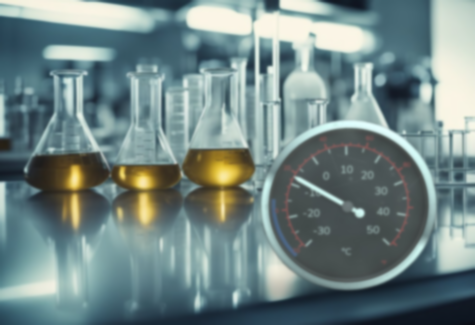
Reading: -7.5 °C
